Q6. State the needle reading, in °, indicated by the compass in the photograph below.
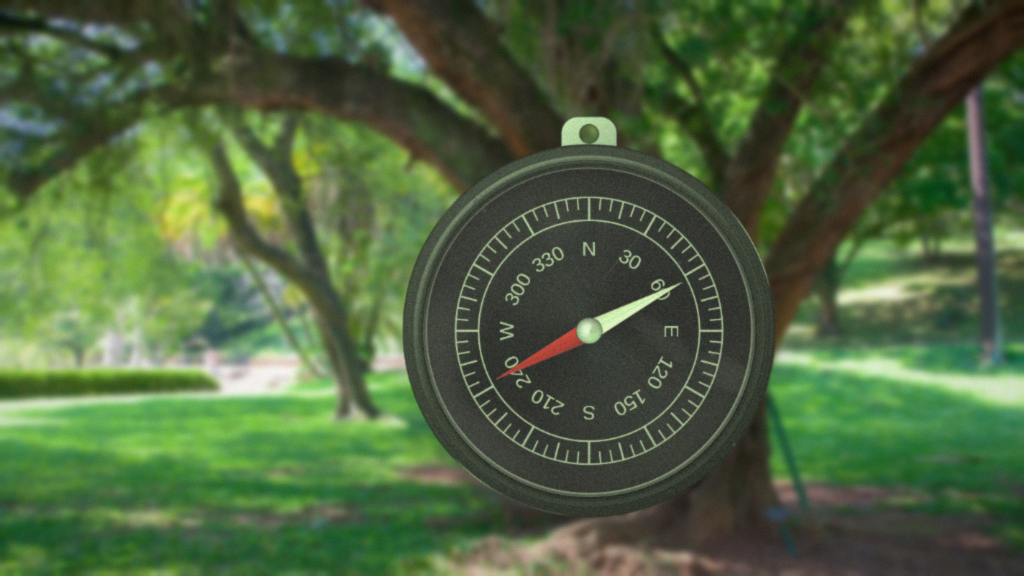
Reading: 242.5 °
